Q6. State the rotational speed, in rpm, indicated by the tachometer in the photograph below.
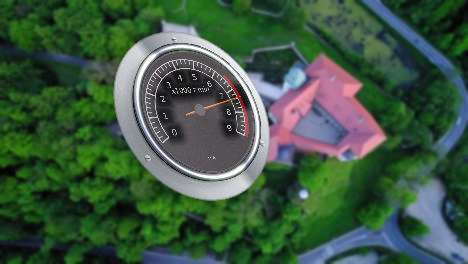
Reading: 7400 rpm
